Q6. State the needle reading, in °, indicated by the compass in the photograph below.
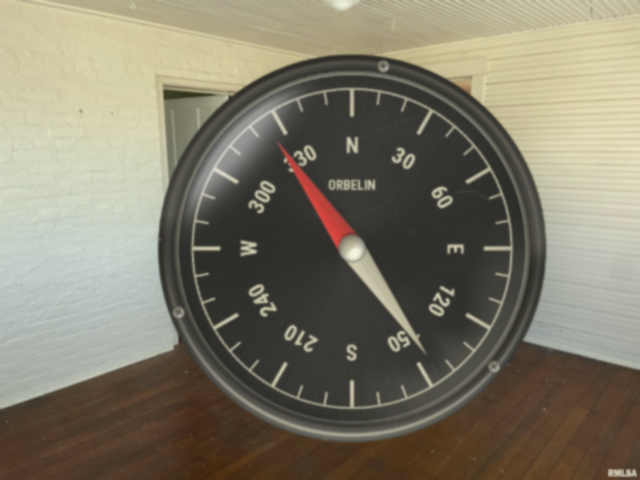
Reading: 325 °
